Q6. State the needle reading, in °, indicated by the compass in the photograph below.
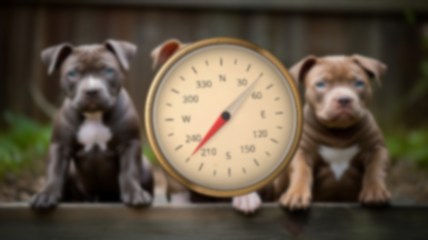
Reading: 225 °
